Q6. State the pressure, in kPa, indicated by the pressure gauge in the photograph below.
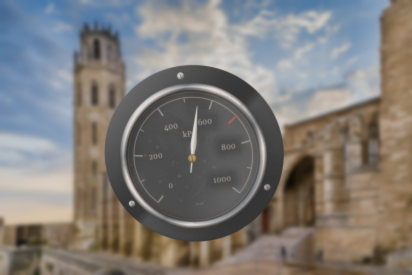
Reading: 550 kPa
